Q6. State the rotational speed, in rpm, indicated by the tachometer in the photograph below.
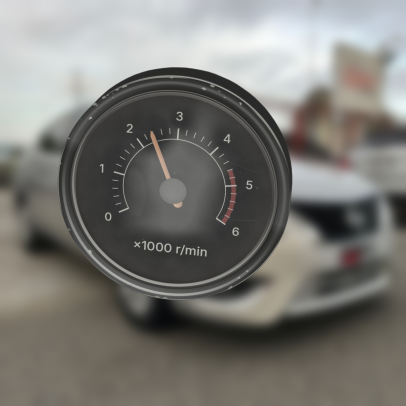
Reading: 2400 rpm
